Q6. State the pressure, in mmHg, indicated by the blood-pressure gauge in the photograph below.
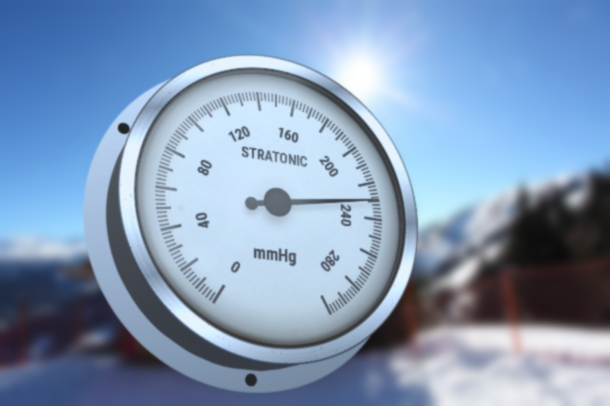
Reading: 230 mmHg
